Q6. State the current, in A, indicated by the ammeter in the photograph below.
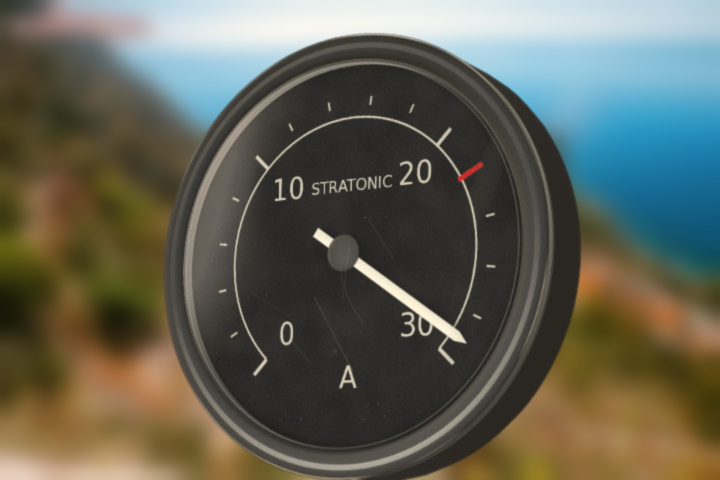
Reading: 29 A
